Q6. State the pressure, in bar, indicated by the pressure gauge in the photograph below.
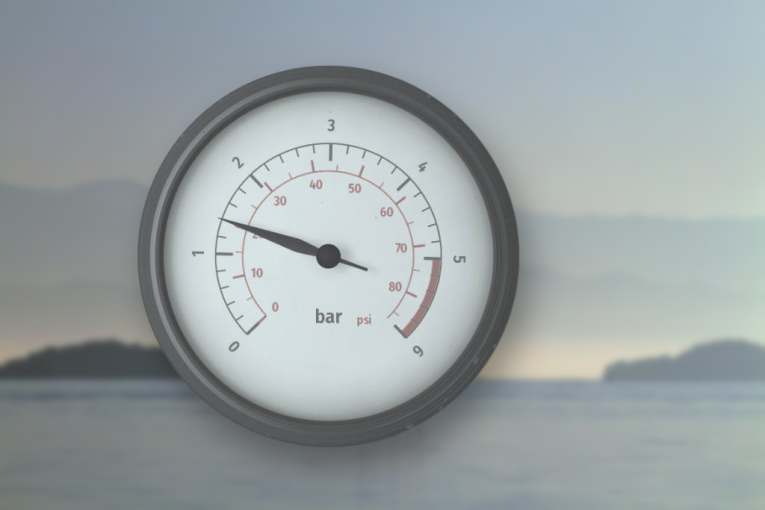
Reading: 1.4 bar
